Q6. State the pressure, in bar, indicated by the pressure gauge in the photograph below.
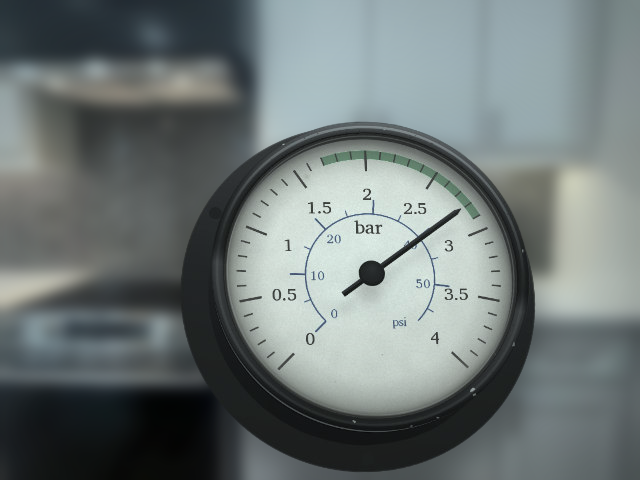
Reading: 2.8 bar
